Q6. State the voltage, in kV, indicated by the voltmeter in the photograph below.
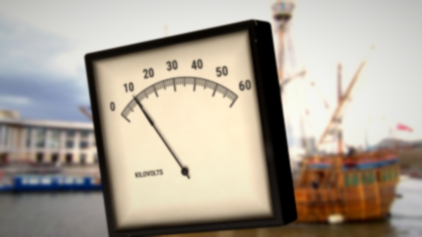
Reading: 10 kV
